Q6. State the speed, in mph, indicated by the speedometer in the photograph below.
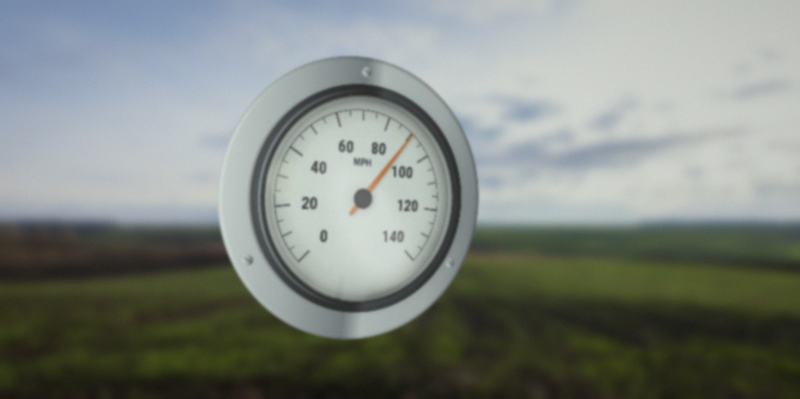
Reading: 90 mph
